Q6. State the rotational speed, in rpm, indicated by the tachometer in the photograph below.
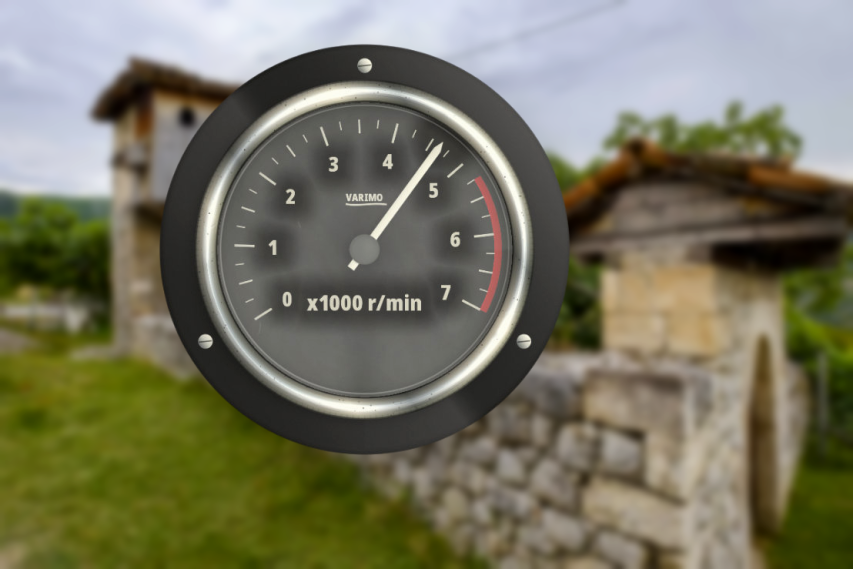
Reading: 4625 rpm
